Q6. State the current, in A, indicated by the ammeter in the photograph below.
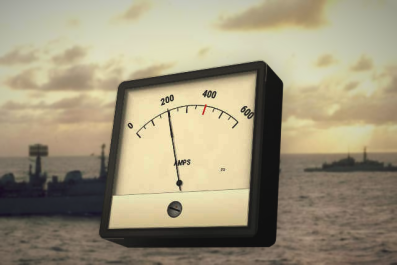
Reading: 200 A
